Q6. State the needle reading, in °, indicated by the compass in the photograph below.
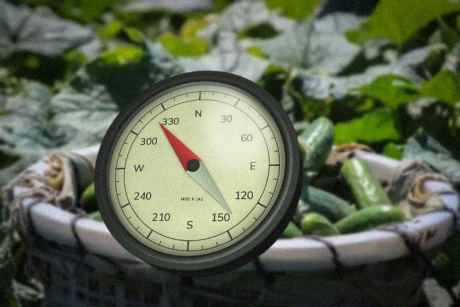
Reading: 320 °
